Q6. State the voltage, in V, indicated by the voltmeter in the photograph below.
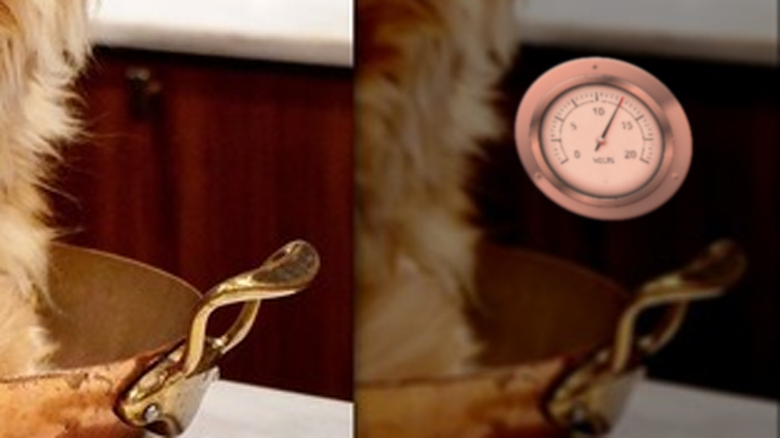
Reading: 12.5 V
